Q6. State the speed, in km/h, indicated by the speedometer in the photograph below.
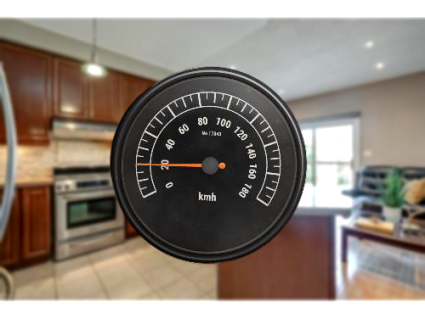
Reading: 20 km/h
